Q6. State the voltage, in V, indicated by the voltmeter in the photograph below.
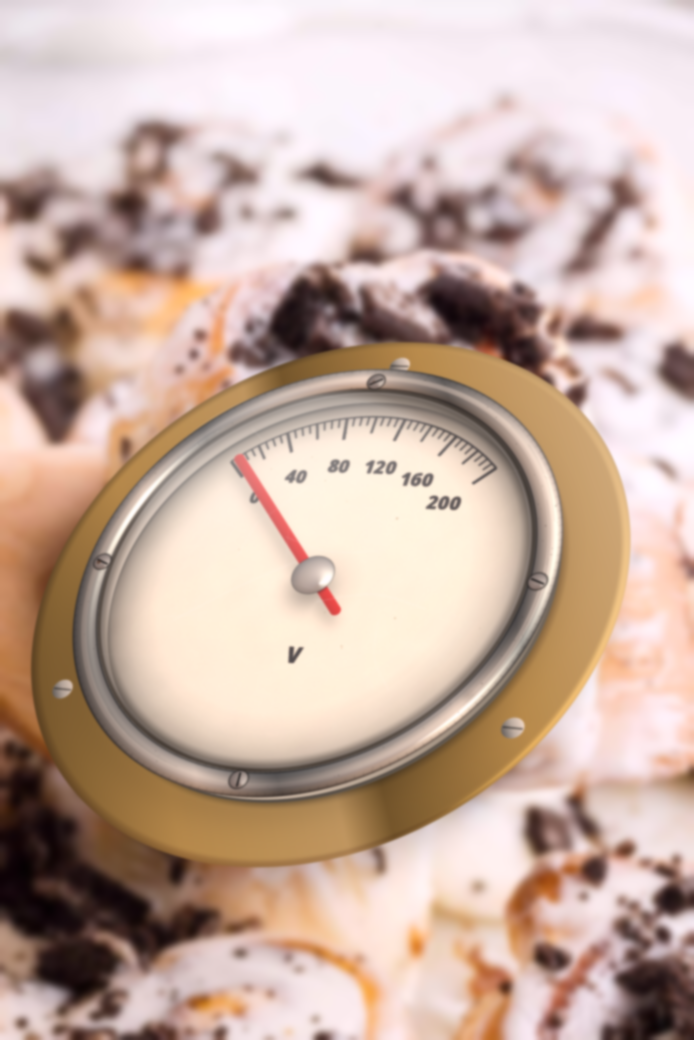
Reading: 5 V
